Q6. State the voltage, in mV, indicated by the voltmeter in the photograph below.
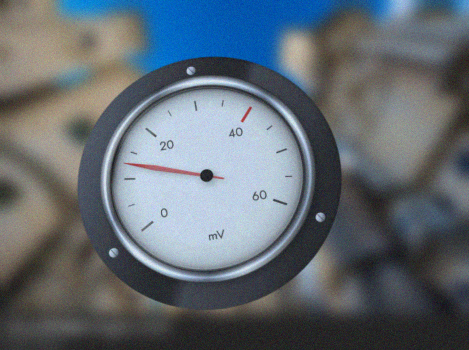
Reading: 12.5 mV
